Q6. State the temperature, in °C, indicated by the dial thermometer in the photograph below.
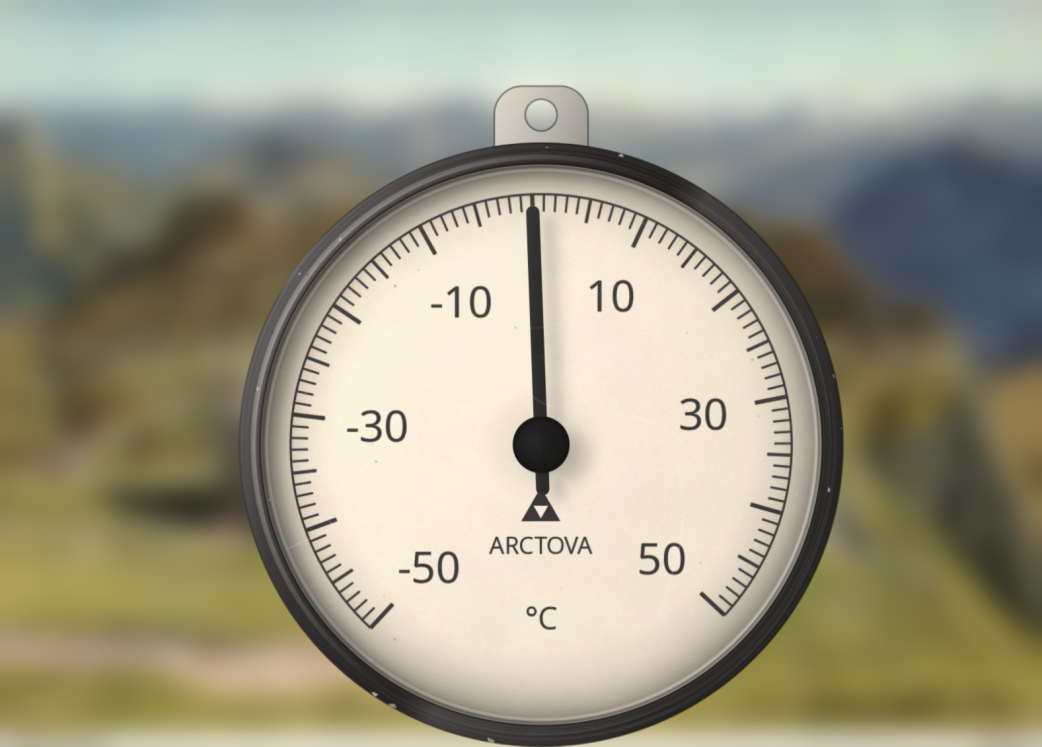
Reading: 0 °C
